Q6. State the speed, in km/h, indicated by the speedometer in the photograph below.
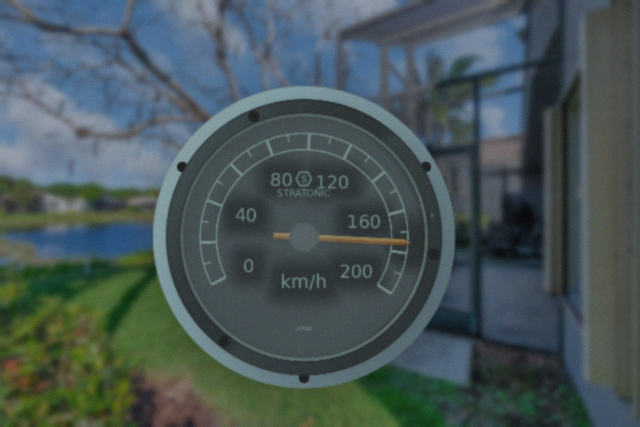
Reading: 175 km/h
